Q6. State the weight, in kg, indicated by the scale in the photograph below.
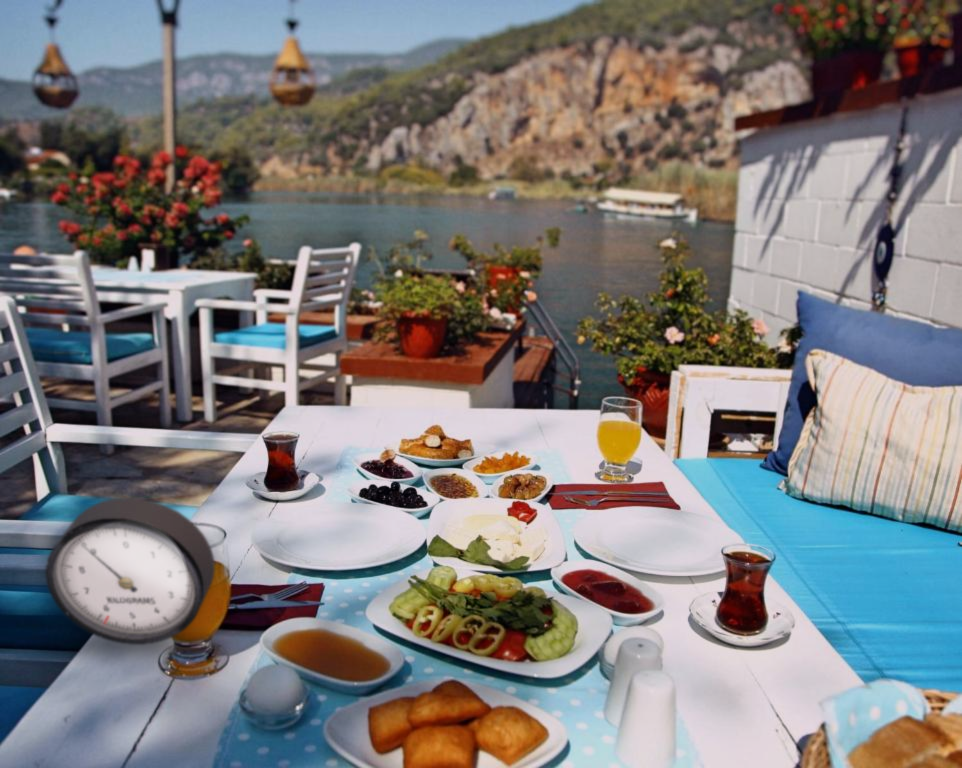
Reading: 9 kg
